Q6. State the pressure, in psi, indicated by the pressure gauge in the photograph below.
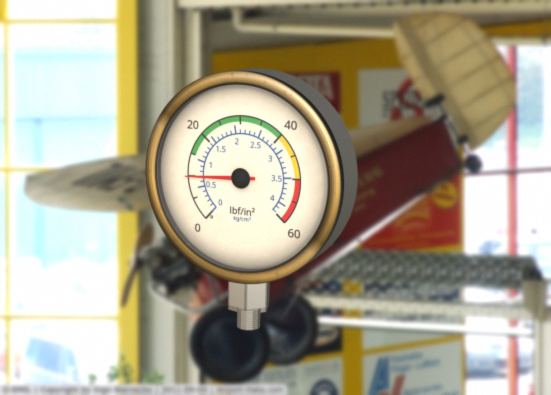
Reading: 10 psi
